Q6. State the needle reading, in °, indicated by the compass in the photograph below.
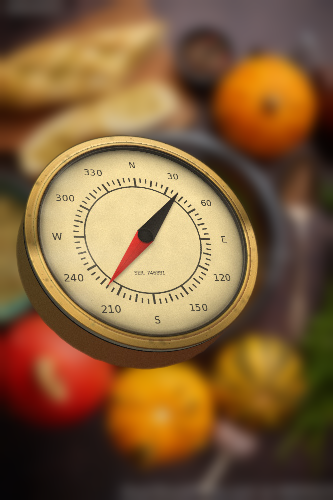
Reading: 220 °
